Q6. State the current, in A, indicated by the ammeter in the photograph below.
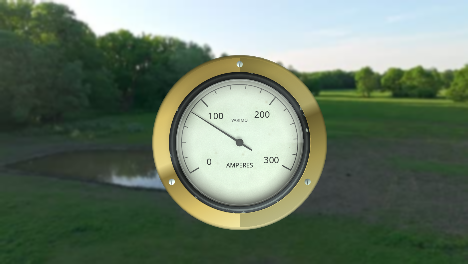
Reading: 80 A
